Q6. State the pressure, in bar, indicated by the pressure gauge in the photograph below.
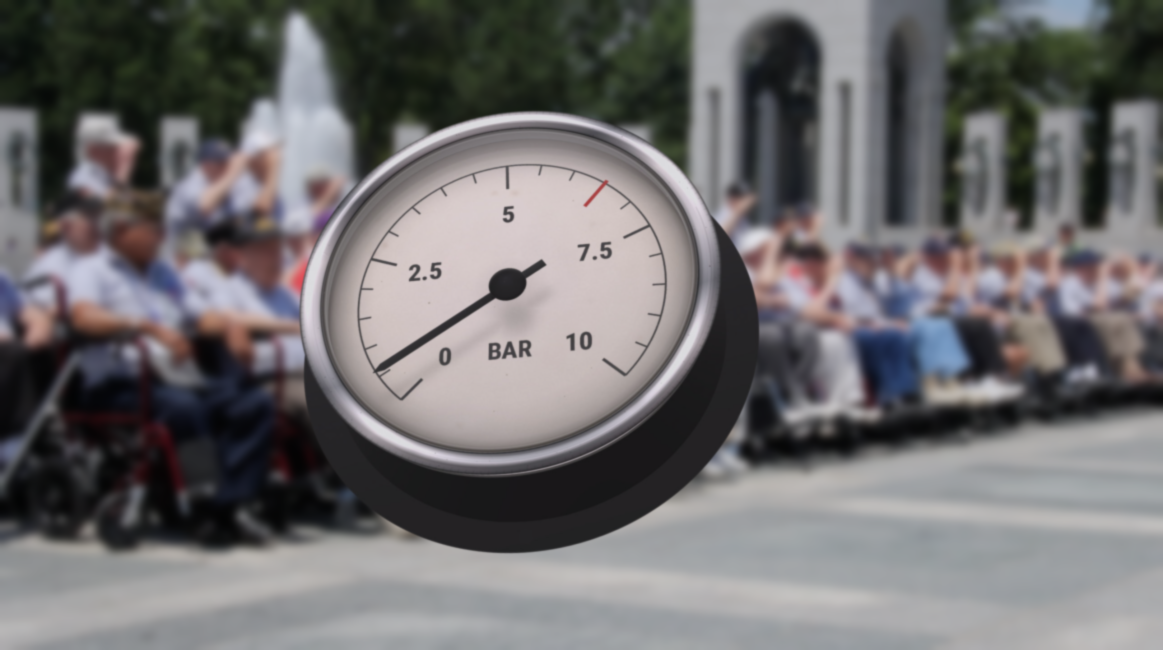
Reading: 0.5 bar
